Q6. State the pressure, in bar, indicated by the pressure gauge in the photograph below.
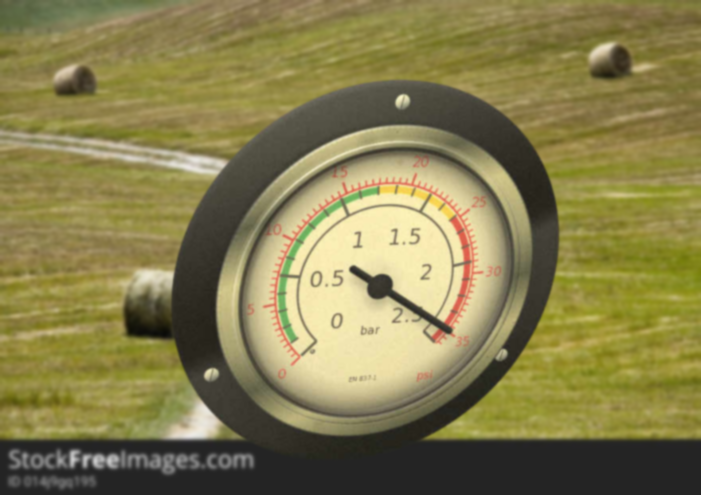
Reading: 2.4 bar
